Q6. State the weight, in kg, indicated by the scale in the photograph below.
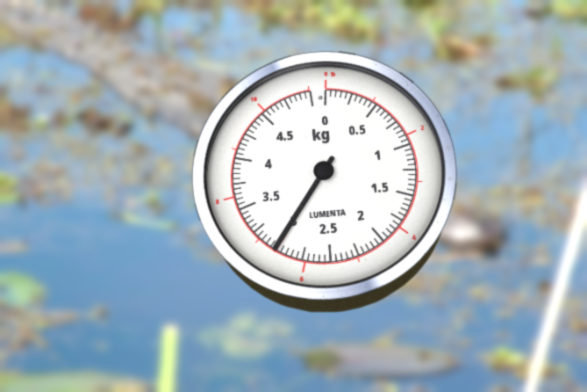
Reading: 3 kg
